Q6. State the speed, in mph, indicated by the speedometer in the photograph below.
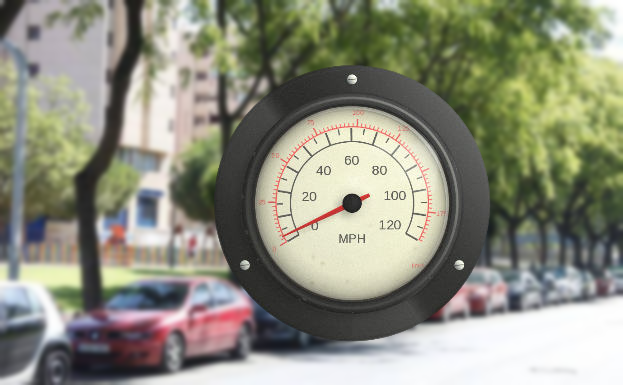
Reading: 2.5 mph
